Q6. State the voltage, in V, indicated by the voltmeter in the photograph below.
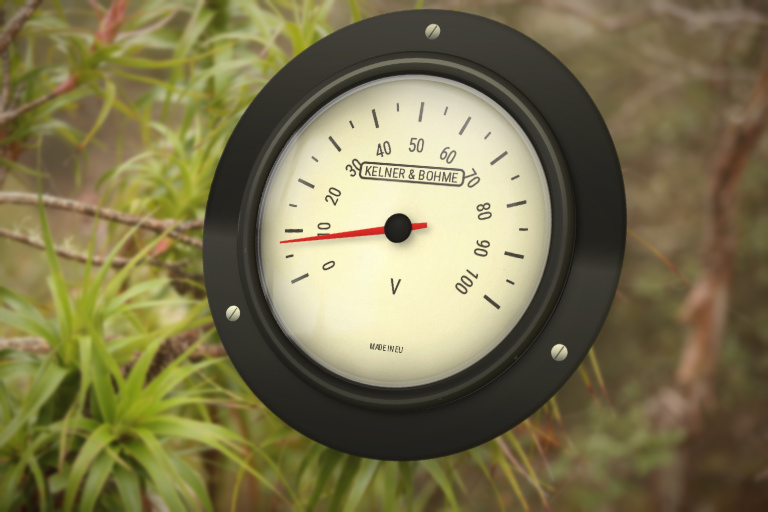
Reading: 7.5 V
